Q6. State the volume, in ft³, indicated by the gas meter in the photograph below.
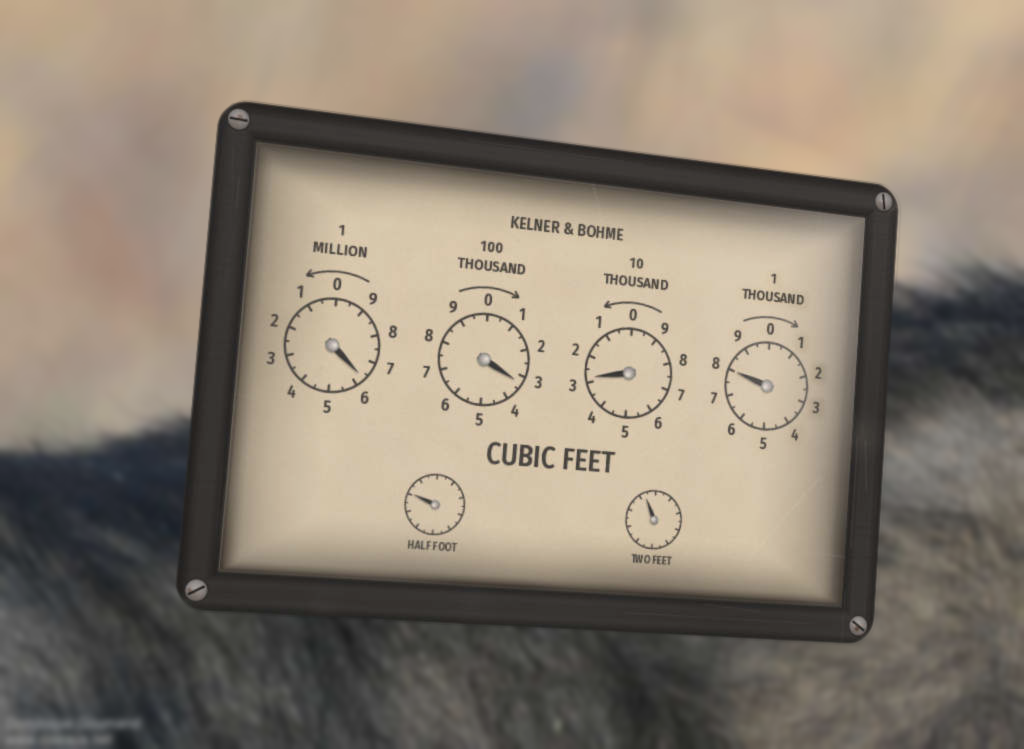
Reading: 632800 ft³
